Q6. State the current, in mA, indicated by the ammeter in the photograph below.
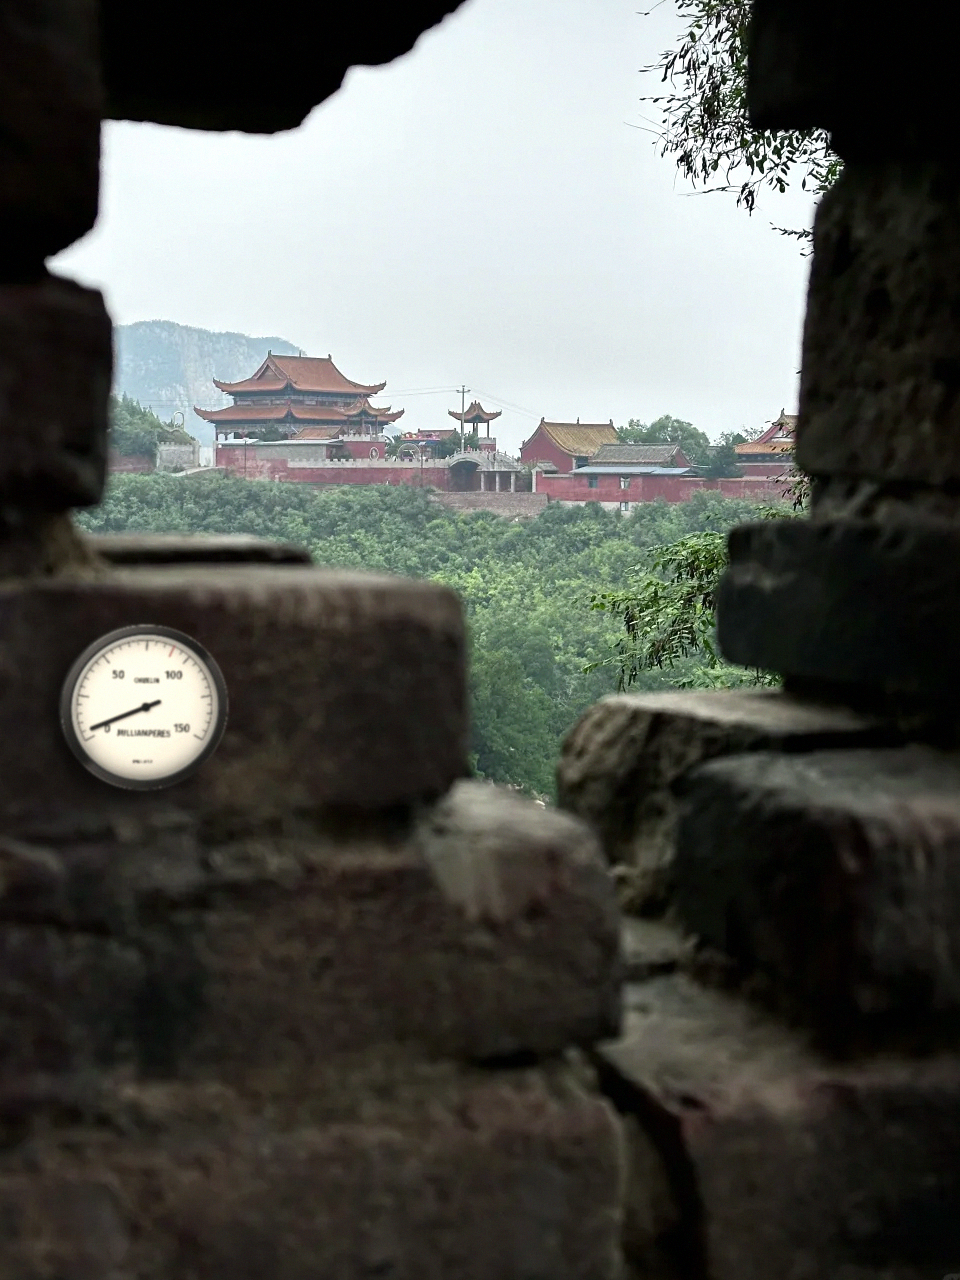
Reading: 5 mA
